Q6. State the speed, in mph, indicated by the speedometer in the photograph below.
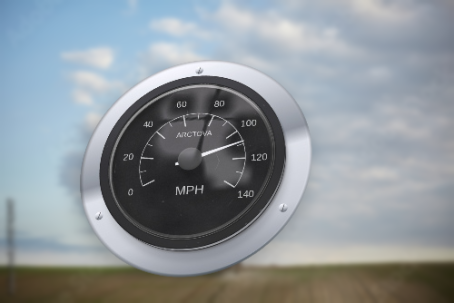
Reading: 110 mph
